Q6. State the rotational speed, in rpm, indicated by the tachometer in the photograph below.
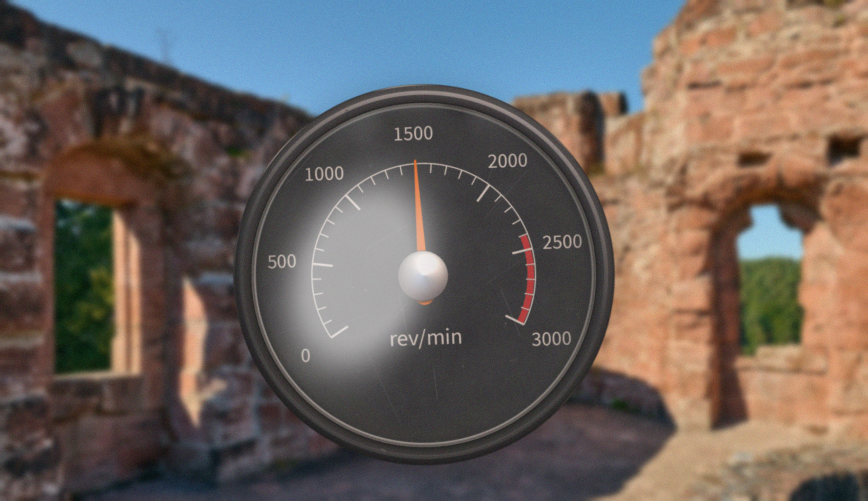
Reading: 1500 rpm
